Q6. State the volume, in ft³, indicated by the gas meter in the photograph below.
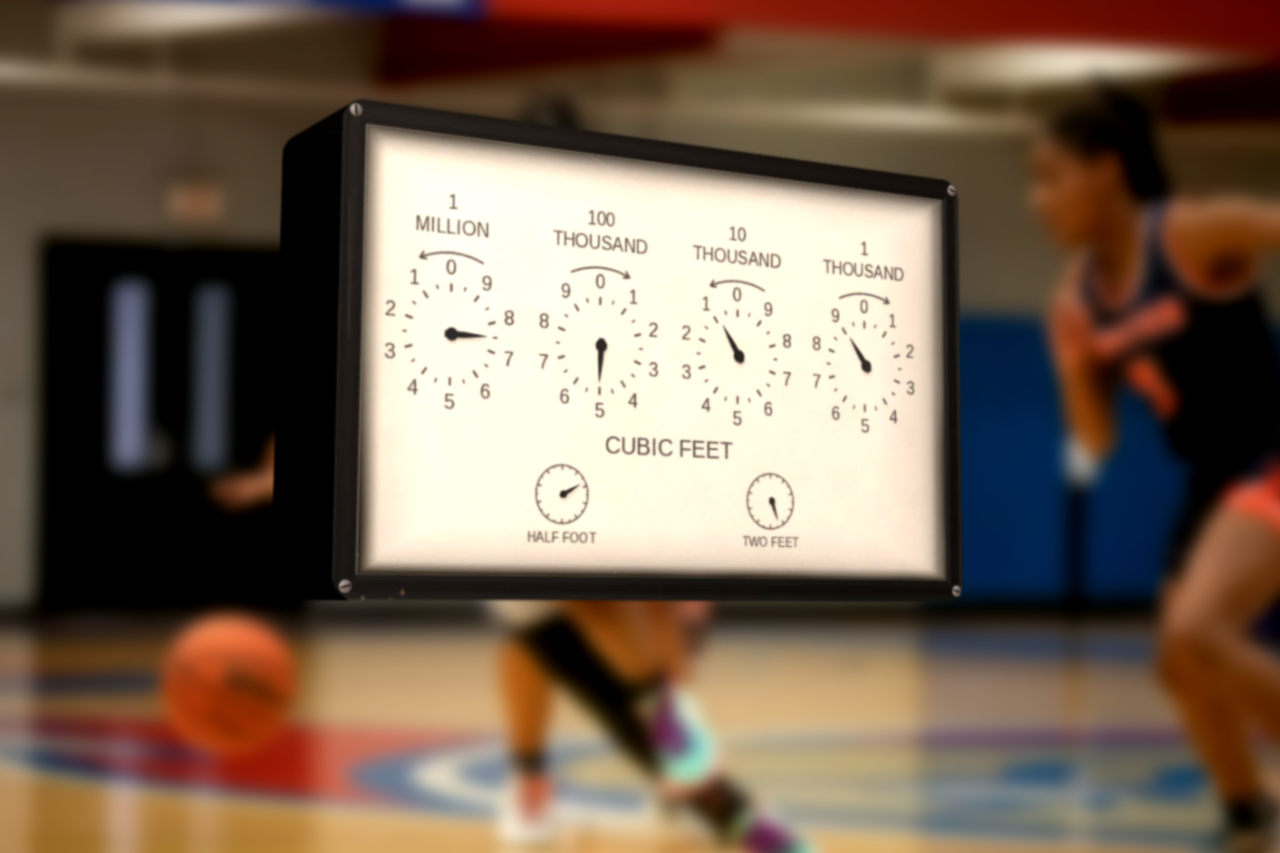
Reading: 750900 ft³
